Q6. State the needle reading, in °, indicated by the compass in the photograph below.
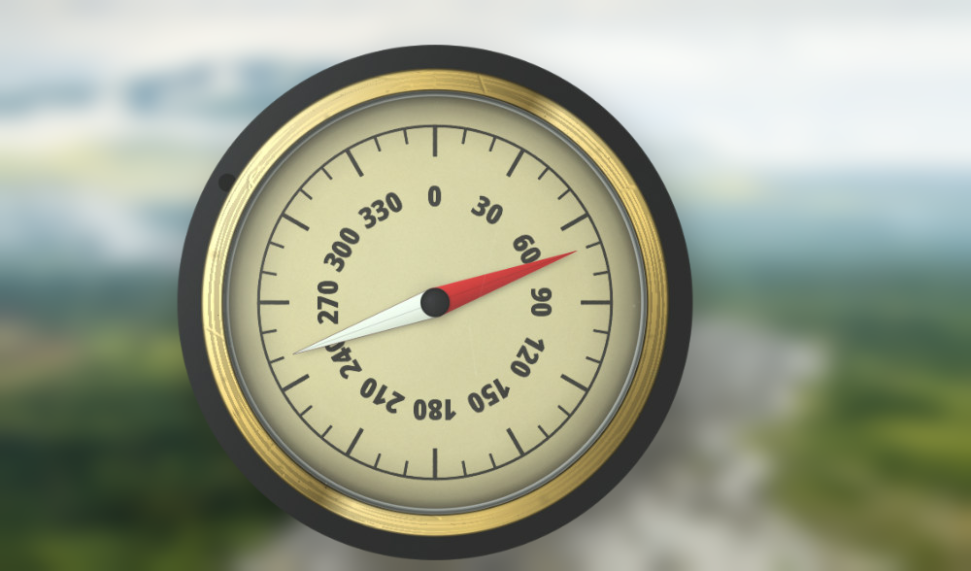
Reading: 70 °
